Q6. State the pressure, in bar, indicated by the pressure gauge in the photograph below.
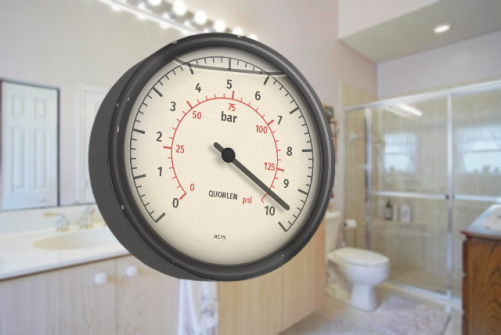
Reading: 9.6 bar
